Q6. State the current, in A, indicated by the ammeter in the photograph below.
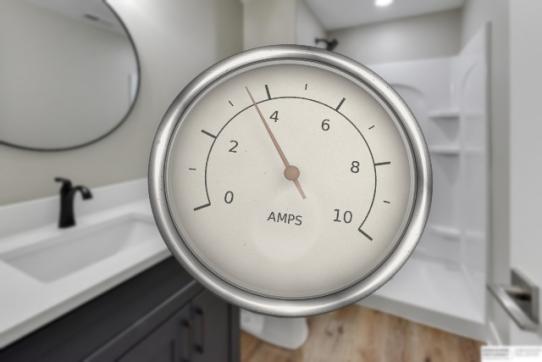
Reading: 3.5 A
